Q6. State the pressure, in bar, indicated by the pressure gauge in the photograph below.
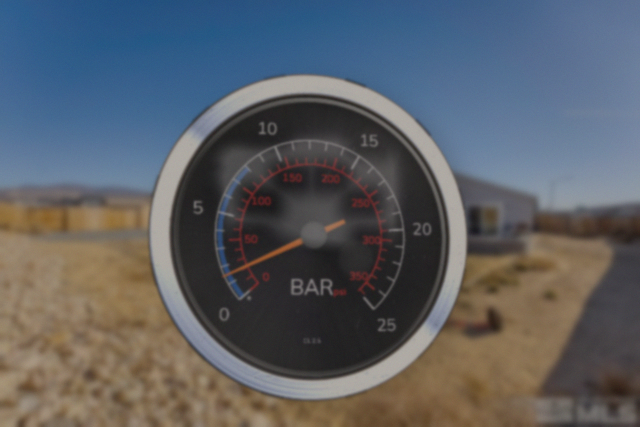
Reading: 1.5 bar
